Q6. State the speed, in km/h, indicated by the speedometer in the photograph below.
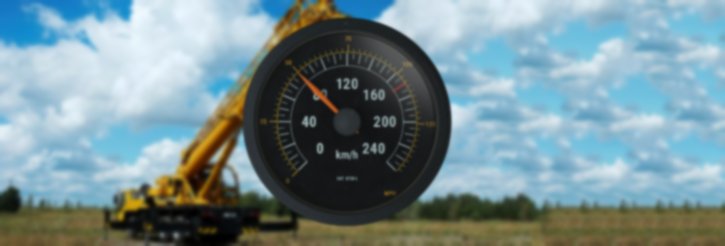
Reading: 80 km/h
